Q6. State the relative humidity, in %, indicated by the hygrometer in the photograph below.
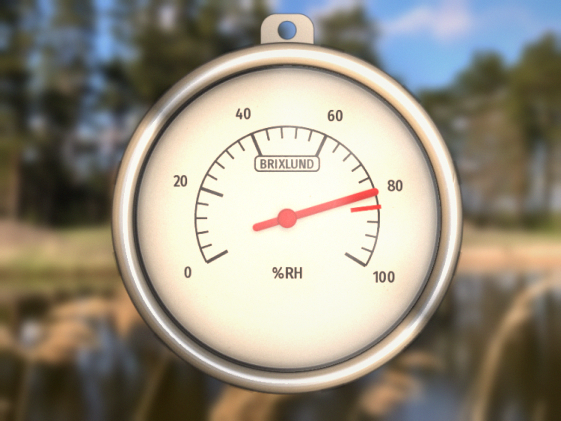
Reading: 80 %
